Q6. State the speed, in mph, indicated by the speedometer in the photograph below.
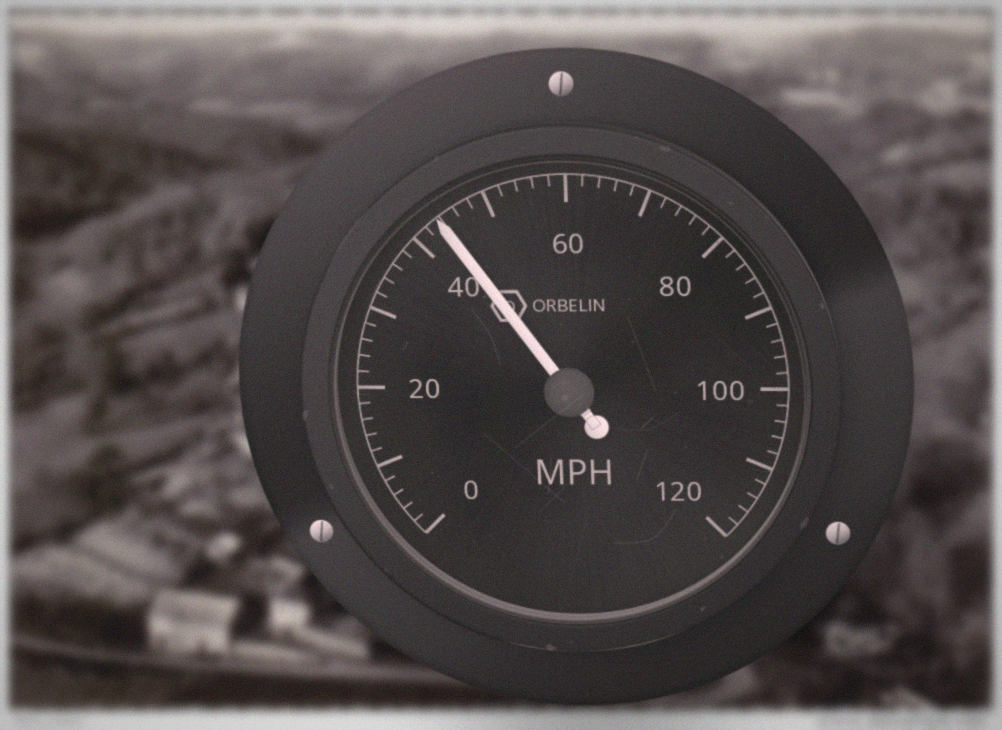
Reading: 44 mph
